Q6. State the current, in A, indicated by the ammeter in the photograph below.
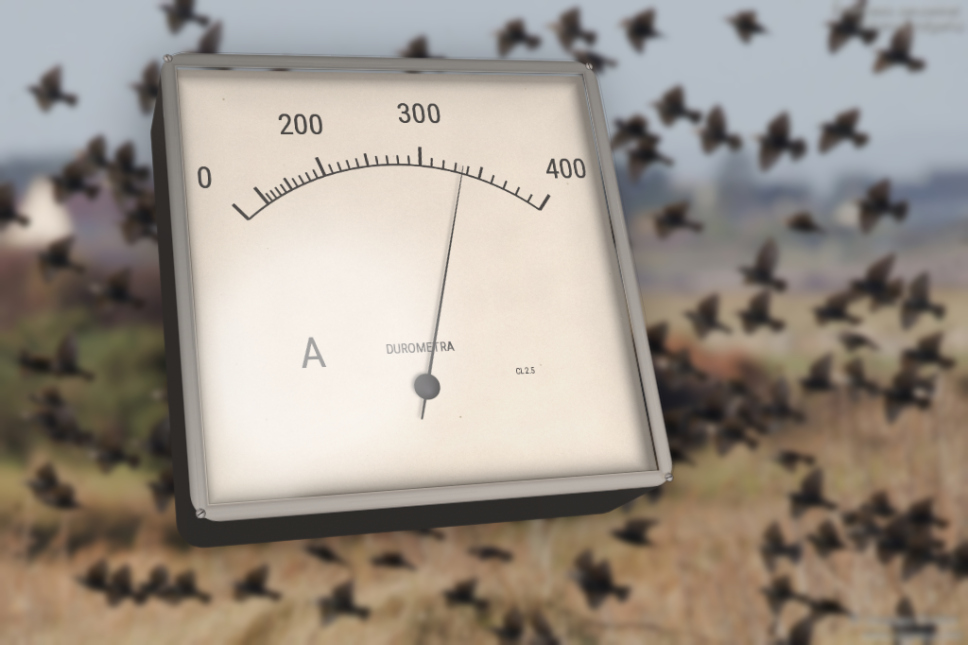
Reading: 335 A
